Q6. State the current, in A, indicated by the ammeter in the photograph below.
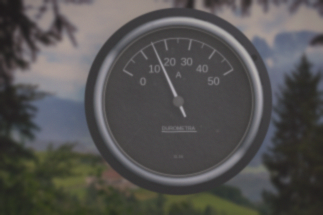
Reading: 15 A
